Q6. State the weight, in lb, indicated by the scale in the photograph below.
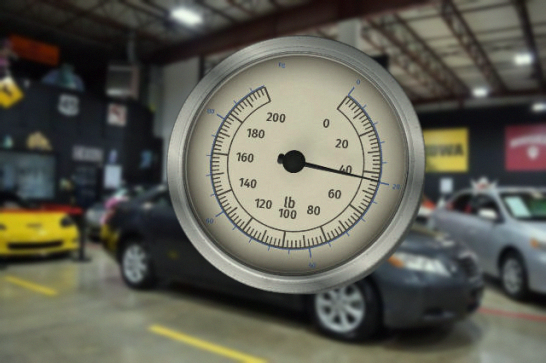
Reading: 44 lb
